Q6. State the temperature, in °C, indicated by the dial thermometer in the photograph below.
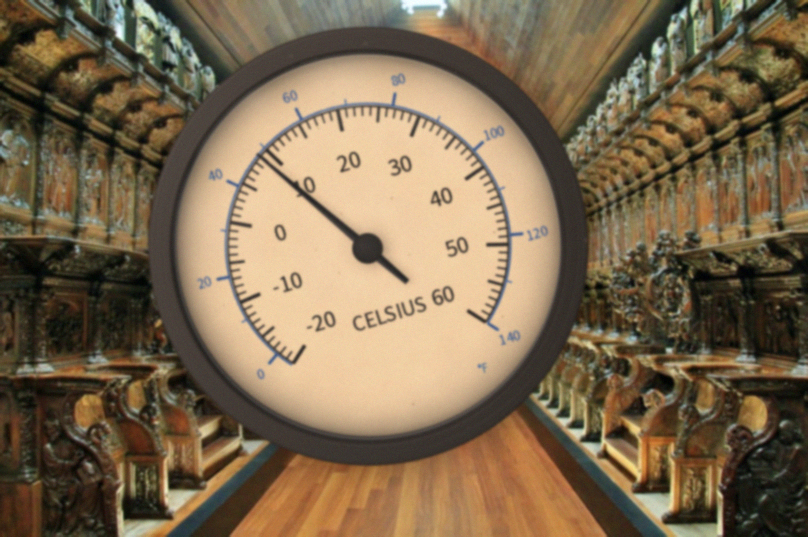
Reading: 9 °C
